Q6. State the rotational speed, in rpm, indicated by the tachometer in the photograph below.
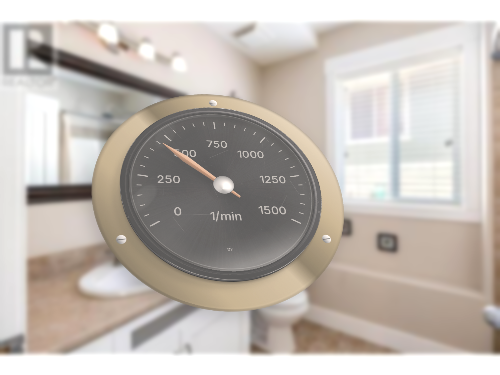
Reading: 450 rpm
